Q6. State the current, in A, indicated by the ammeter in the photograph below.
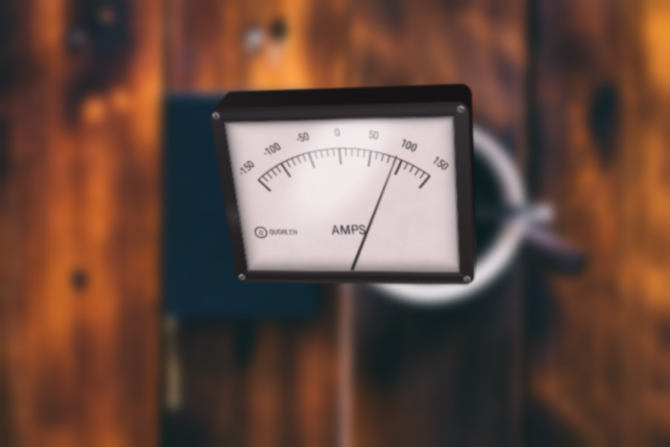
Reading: 90 A
